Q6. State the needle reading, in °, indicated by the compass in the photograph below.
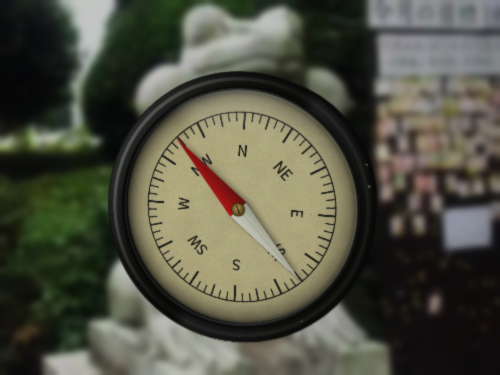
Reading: 315 °
